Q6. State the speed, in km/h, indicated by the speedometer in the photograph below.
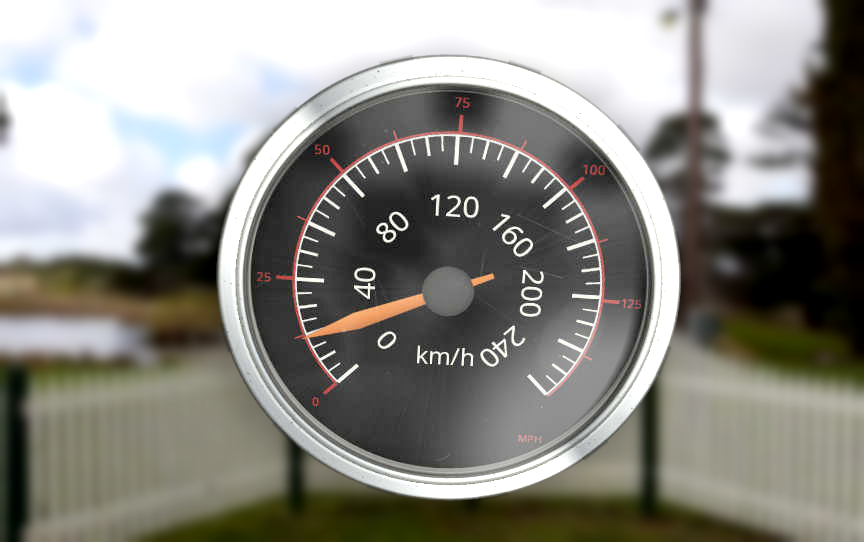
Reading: 20 km/h
